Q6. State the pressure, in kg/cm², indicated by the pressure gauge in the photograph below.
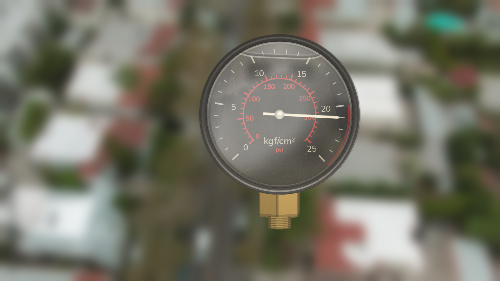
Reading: 21 kg/cm²
